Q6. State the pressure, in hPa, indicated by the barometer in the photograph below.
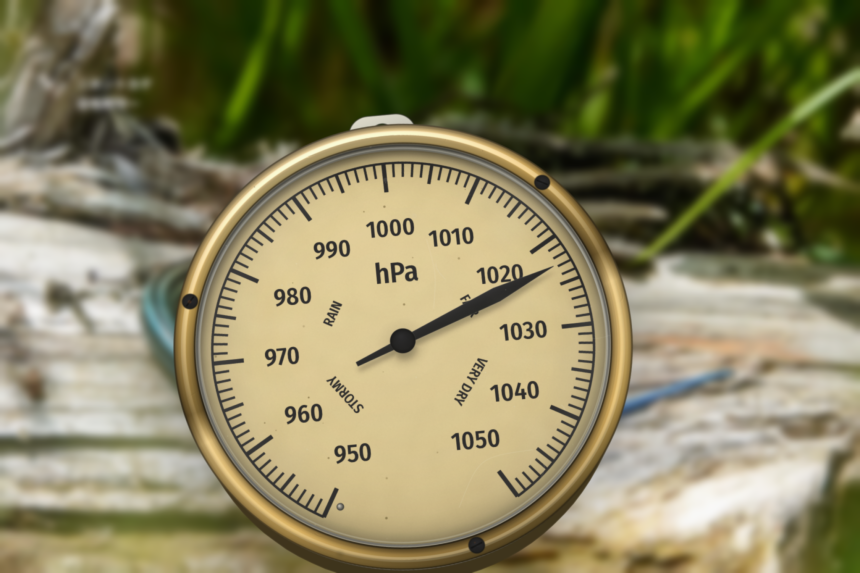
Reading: 1023 hPa
